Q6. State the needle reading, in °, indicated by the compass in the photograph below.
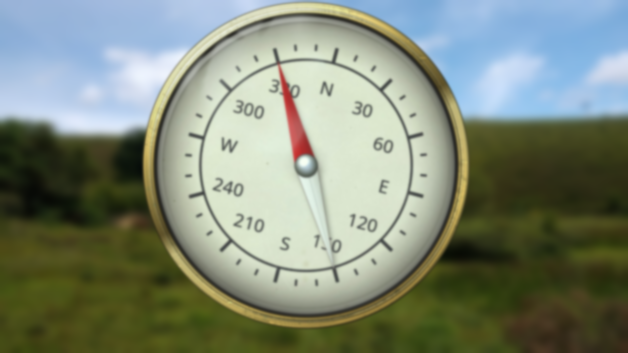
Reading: 330 °
